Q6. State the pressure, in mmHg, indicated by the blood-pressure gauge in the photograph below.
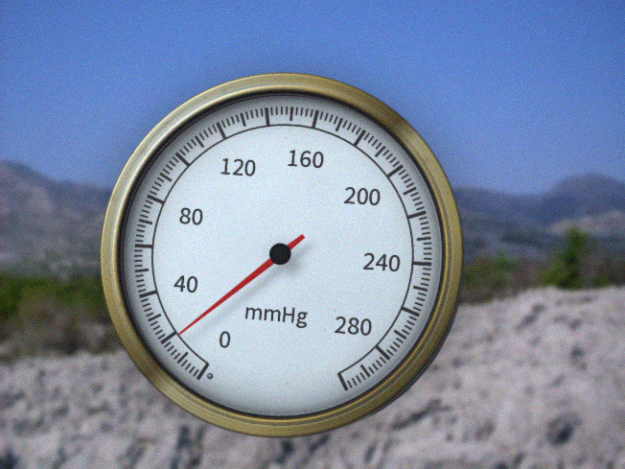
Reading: 18 mmHg
